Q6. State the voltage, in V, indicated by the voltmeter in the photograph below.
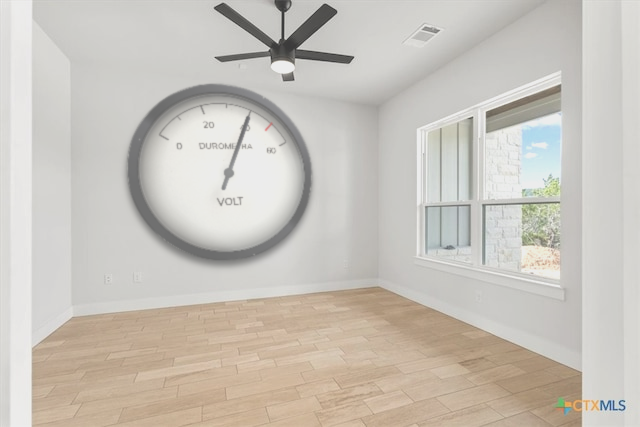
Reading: 40 V
